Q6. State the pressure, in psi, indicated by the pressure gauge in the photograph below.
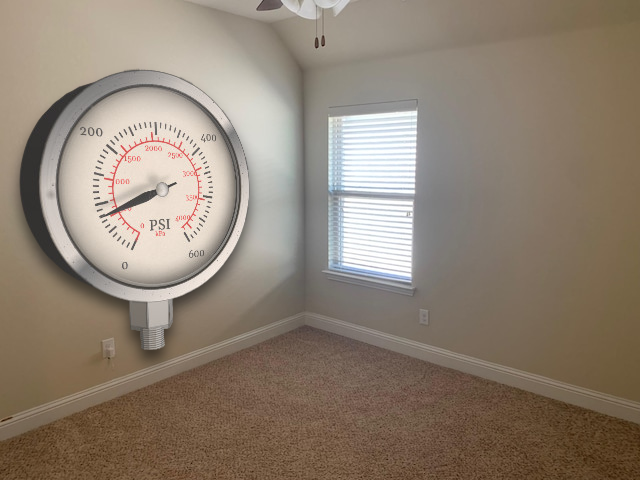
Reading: 80 psi
